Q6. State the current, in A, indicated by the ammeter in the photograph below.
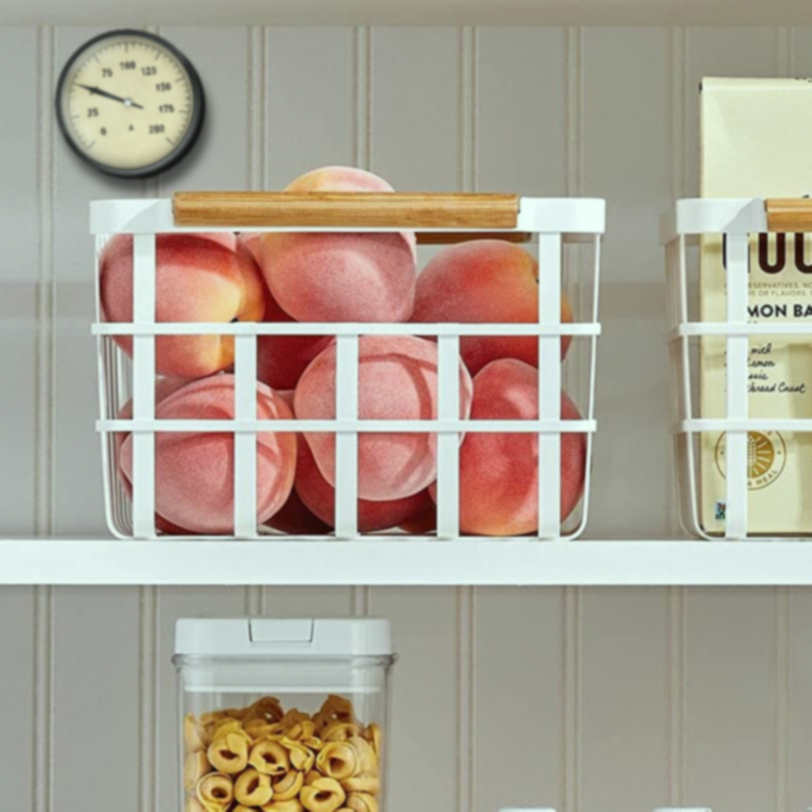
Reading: 50 A
